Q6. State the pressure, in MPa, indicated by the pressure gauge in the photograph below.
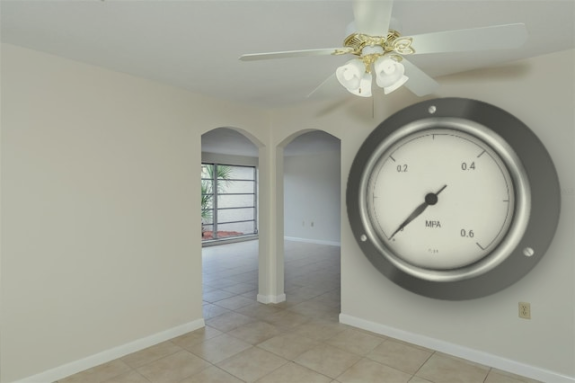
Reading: 0 MPa
